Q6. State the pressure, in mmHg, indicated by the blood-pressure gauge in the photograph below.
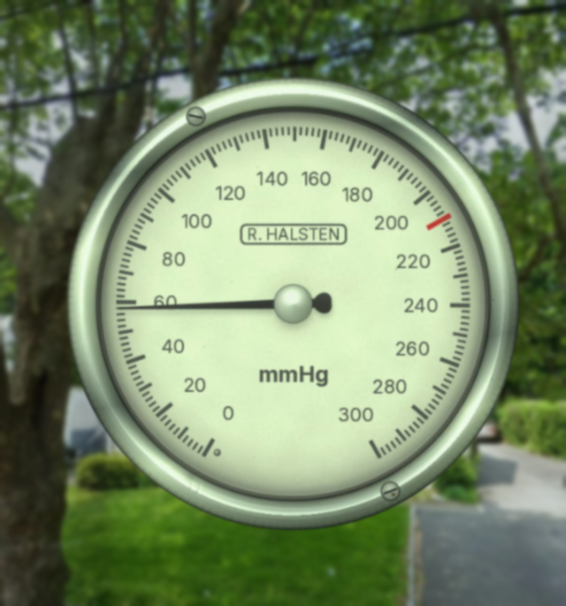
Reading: 58 mmHg
